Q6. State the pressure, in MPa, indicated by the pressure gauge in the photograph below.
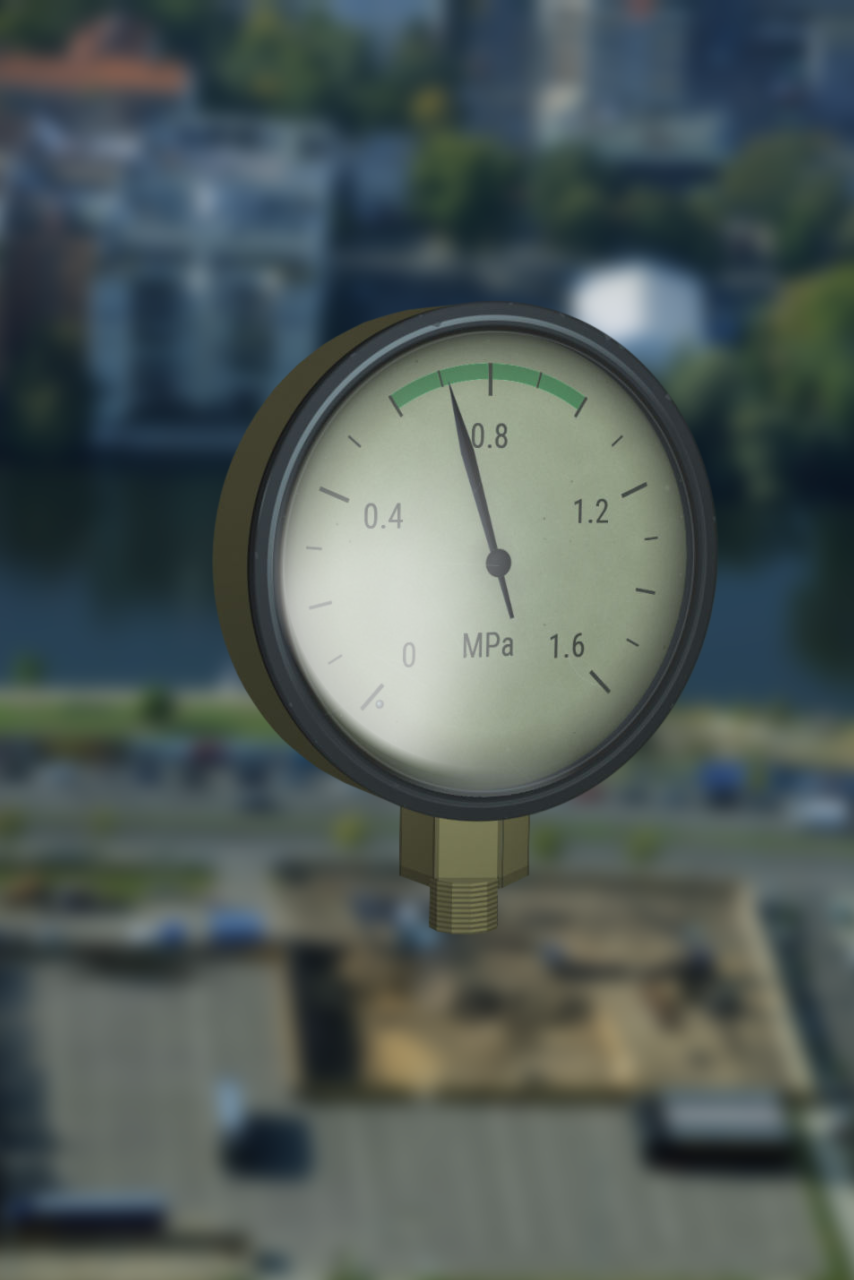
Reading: 0.7 MPa
